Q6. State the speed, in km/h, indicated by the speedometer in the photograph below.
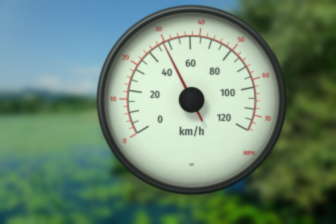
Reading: 47.5 km/h
